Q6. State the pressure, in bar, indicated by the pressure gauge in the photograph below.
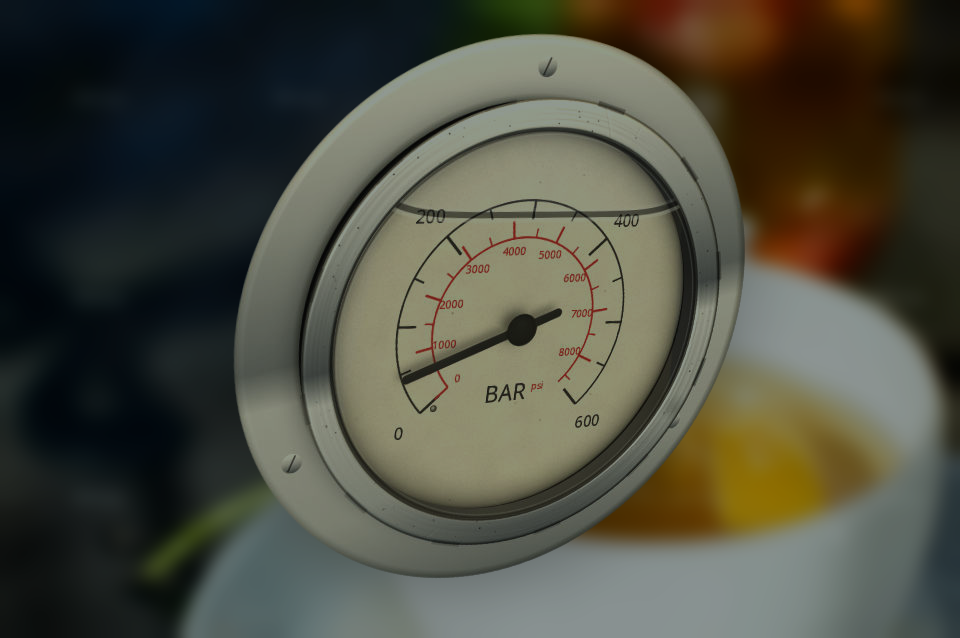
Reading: 50 bar
